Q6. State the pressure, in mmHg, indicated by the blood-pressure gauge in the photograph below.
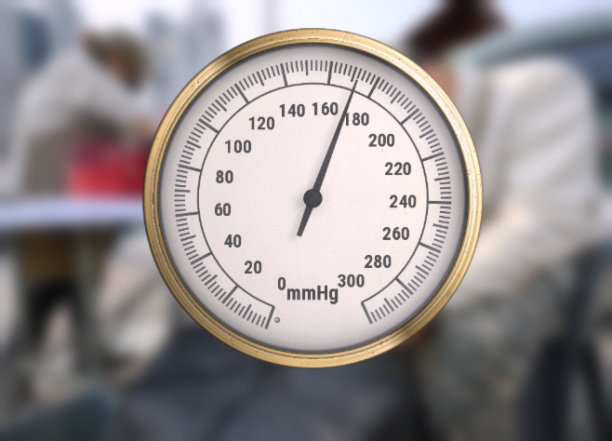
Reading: 172 mmHg
